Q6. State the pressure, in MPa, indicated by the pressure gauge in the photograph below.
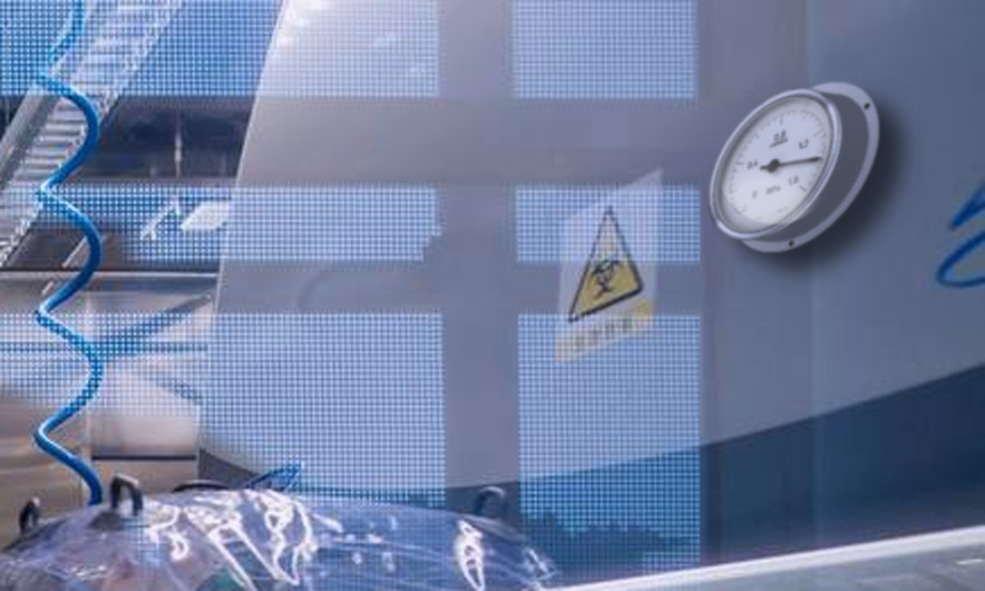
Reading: 1.4 MPa
